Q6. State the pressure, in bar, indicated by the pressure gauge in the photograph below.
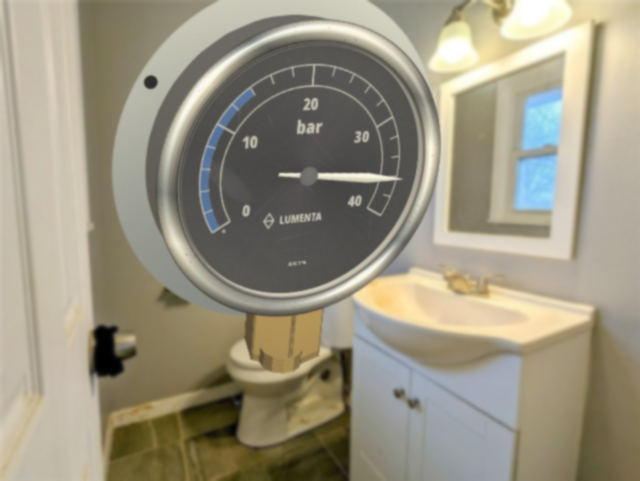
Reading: 36 bar
